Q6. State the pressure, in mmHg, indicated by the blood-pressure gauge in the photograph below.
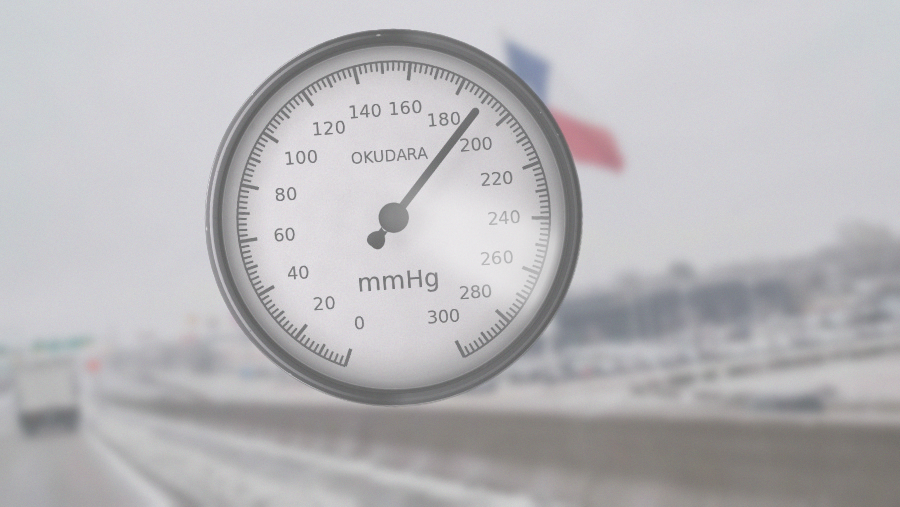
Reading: 190 mmHg
